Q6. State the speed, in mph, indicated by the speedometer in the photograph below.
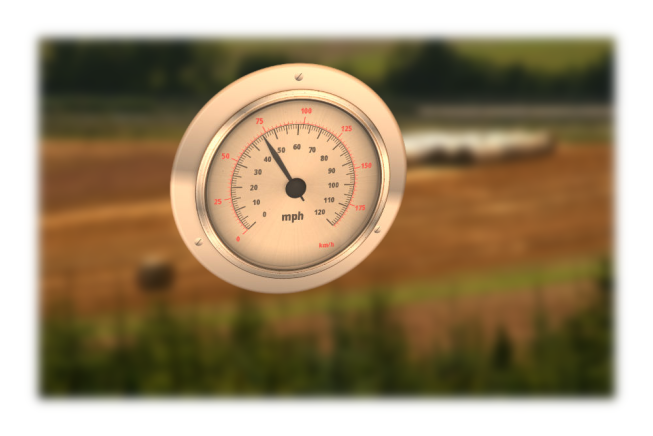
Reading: 45 mph
